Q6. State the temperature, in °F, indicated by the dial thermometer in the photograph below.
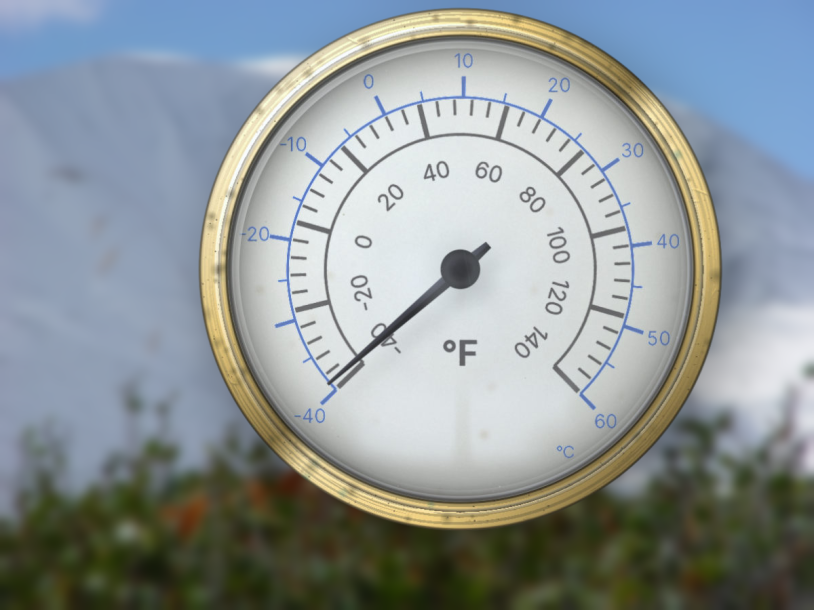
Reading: -38 °F
